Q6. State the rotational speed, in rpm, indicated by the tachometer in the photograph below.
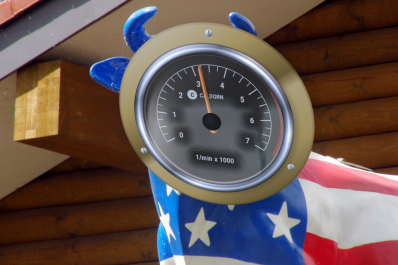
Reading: 3250 rpm
